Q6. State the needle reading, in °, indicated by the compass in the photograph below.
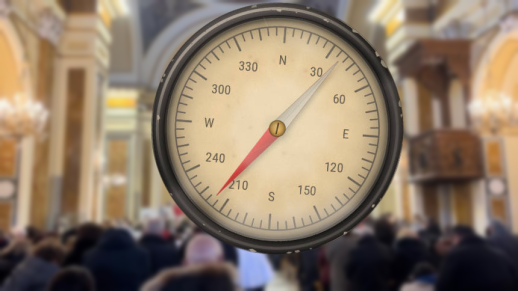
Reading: 217.5 °
